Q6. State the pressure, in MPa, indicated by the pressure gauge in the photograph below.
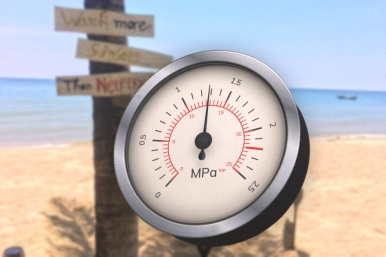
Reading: 1.3 MPa
